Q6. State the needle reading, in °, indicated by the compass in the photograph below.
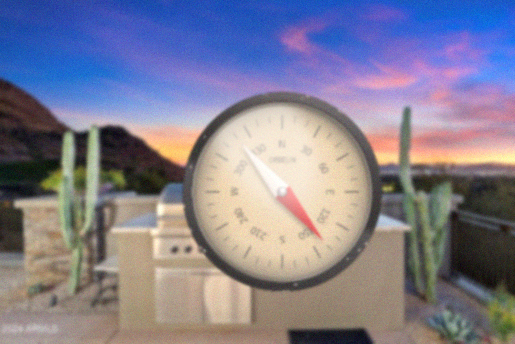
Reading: 140 °
